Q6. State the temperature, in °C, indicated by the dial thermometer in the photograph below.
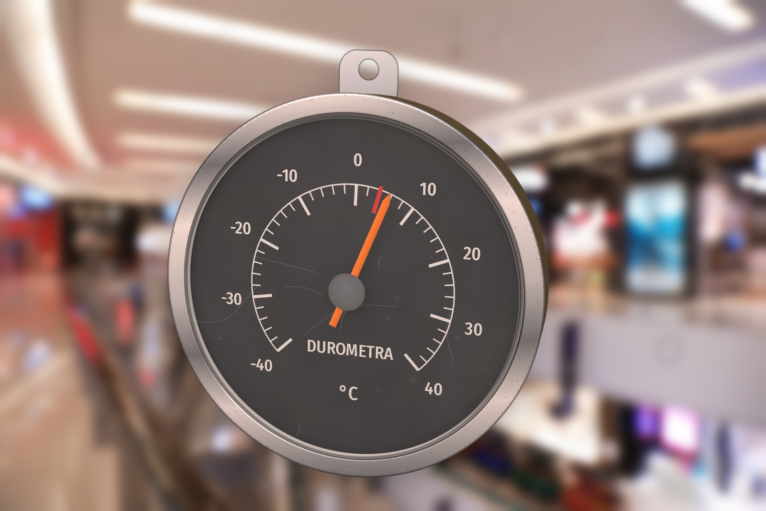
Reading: 6 °C
